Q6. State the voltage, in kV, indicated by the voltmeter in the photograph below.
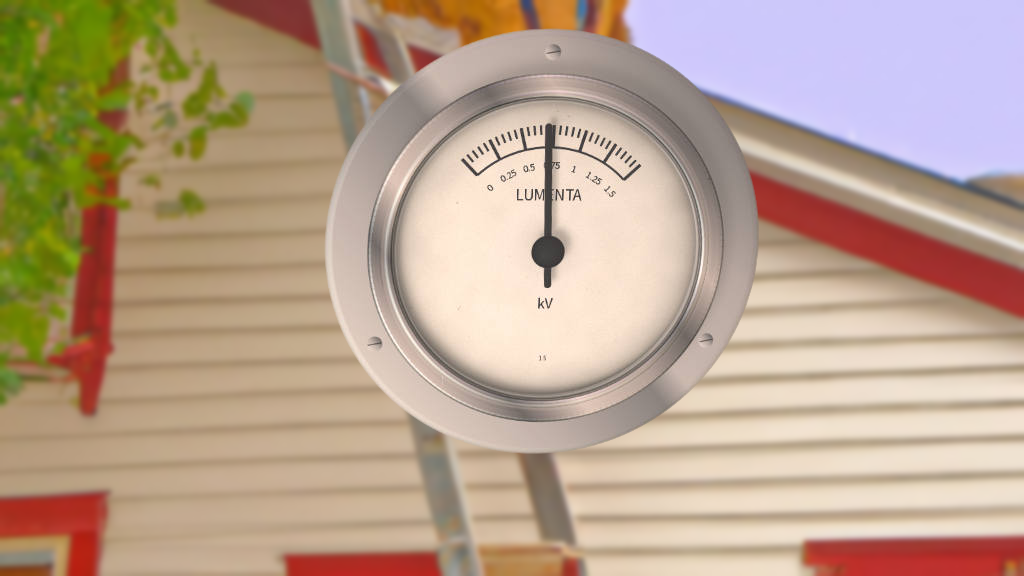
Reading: 0.7 kV
